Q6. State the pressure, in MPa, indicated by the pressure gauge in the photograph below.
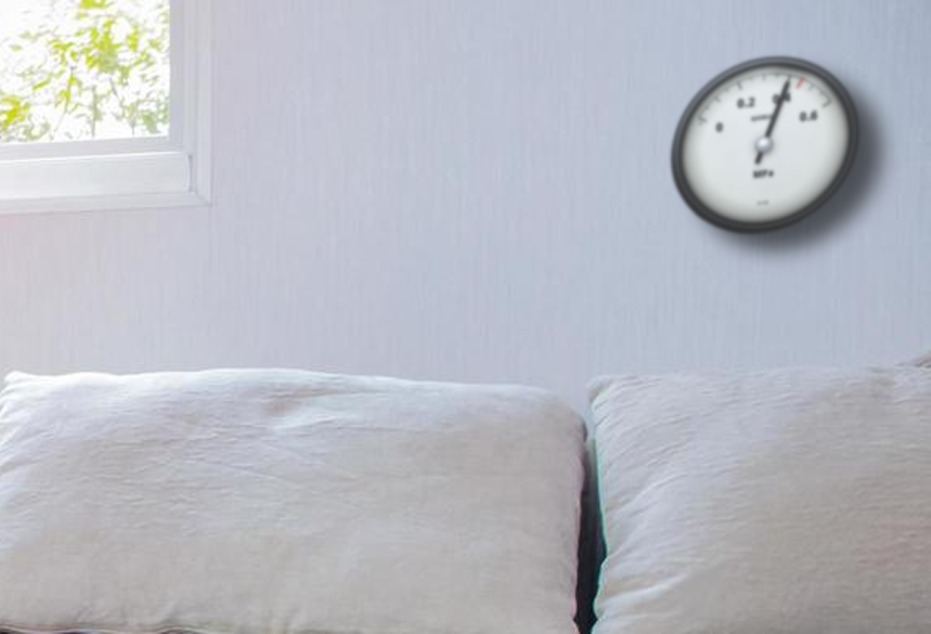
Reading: 0.4 MPa
